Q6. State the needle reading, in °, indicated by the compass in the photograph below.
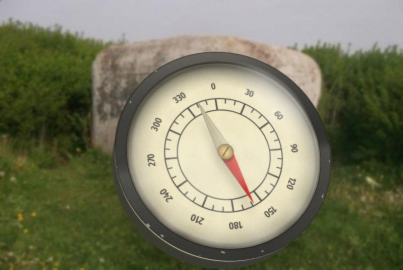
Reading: 160 °
